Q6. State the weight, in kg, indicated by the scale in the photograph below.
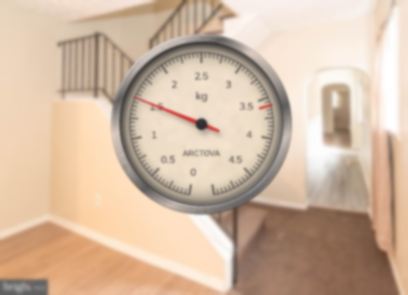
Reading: 1.5 kg
